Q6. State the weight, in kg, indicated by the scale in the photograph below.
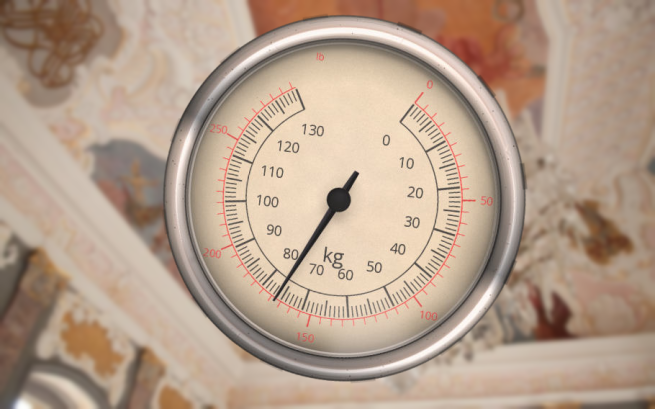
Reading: 76 kg
